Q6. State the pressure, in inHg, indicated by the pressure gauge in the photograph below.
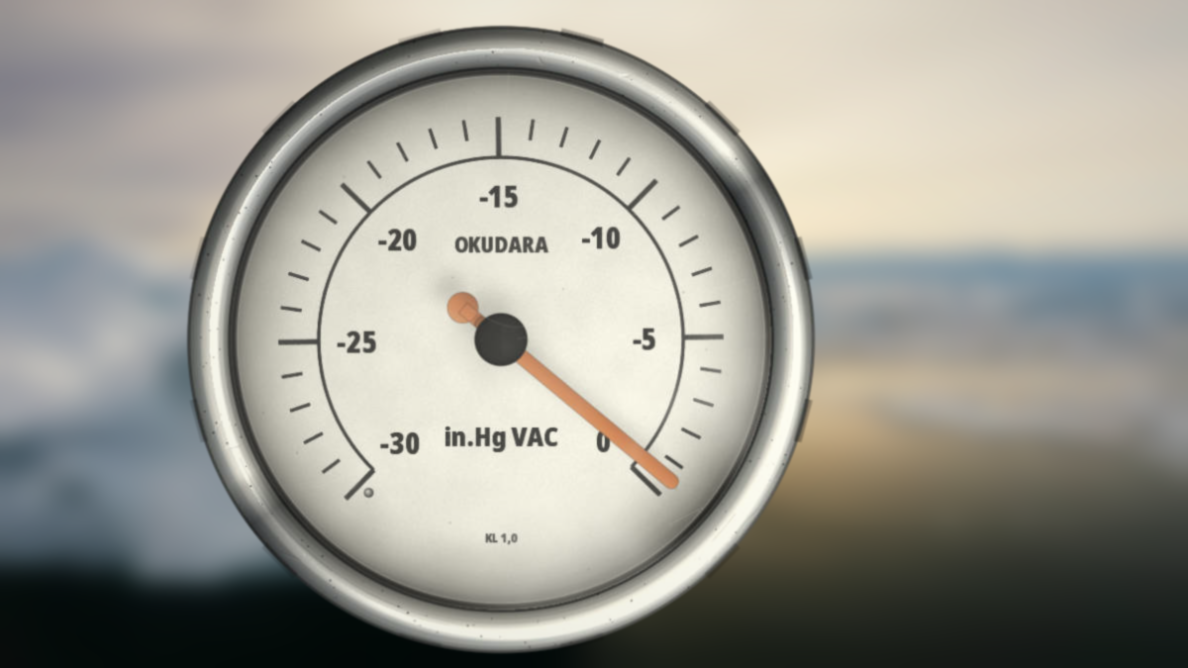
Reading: -0.5 inHg
